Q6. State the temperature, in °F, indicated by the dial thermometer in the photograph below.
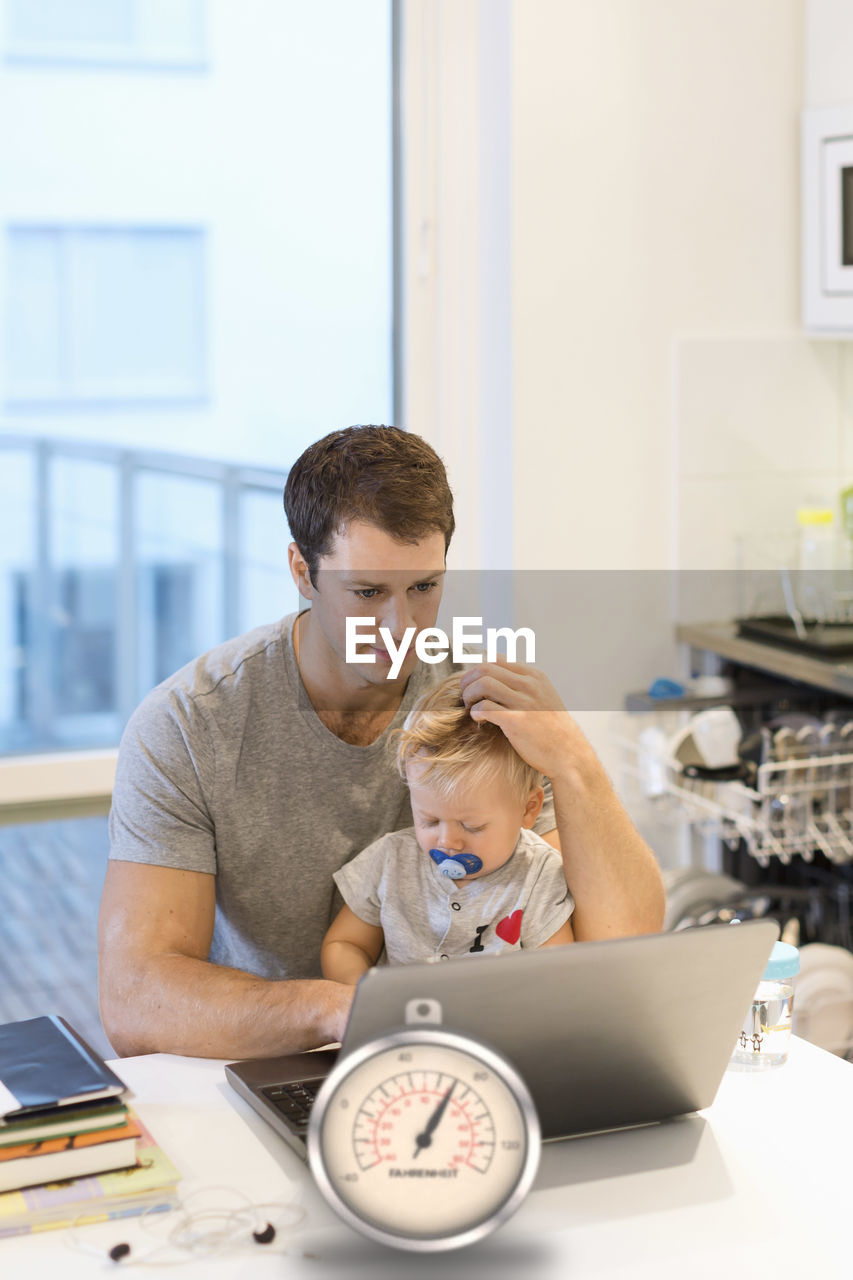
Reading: 70 °F
